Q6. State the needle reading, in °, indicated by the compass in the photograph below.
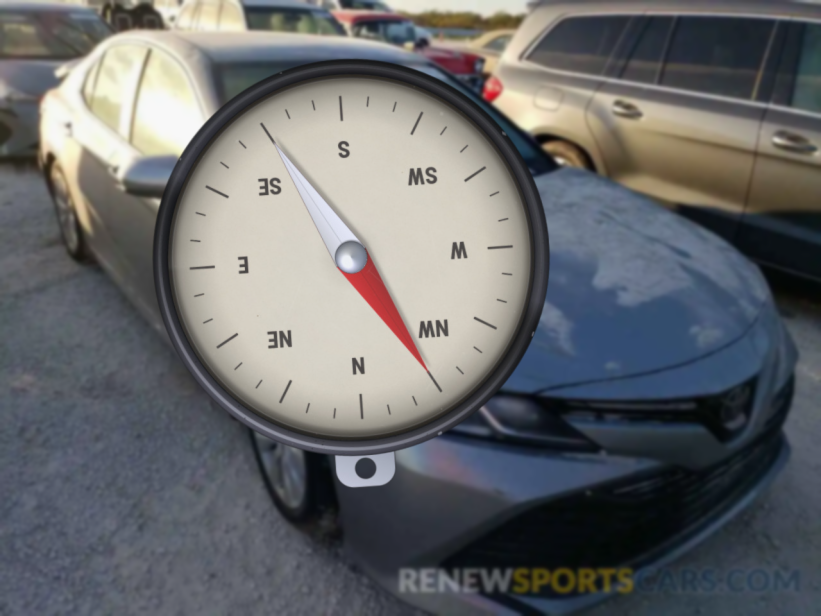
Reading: 330 °
